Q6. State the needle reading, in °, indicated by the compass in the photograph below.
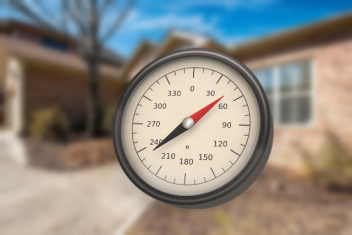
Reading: 50 °
